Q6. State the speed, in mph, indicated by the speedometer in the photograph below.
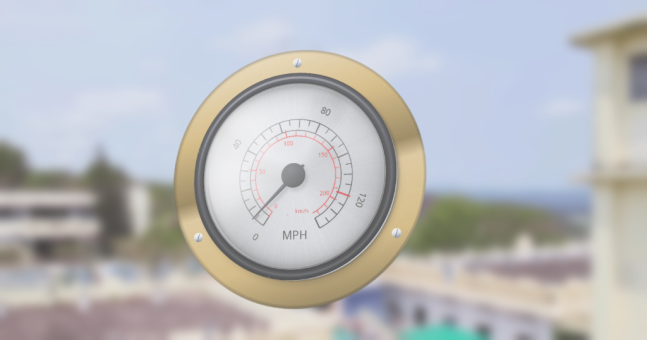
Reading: 5 mph
